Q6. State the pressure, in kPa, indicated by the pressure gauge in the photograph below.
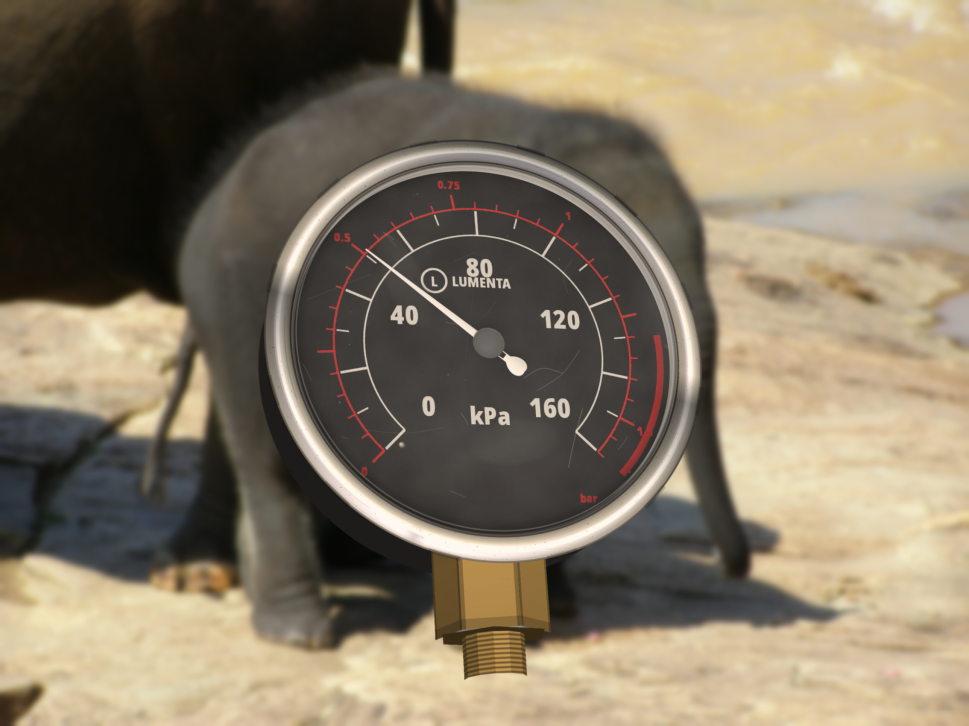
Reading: 50 kPa
